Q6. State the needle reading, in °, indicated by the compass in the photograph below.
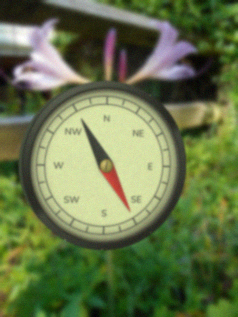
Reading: 150 °
